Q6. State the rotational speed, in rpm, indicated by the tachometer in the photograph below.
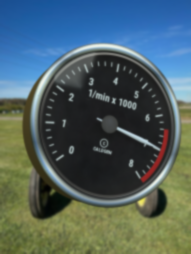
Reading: 7000 rpm
